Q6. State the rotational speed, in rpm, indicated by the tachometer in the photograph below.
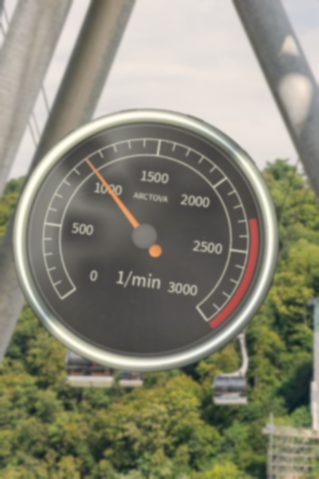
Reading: 1000 rpm
